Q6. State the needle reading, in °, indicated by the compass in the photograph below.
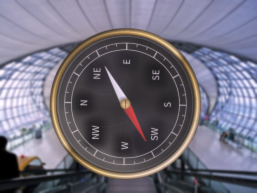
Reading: 240 °
